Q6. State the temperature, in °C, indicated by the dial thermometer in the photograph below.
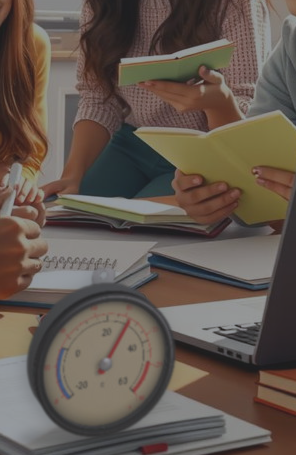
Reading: 28 °C
